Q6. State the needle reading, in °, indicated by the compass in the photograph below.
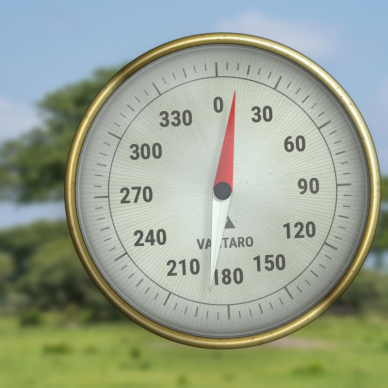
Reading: 10 °
